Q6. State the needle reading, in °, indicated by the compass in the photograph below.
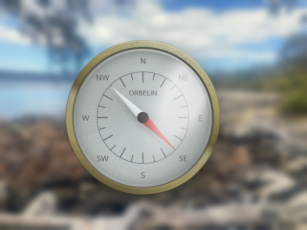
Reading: 135 °
